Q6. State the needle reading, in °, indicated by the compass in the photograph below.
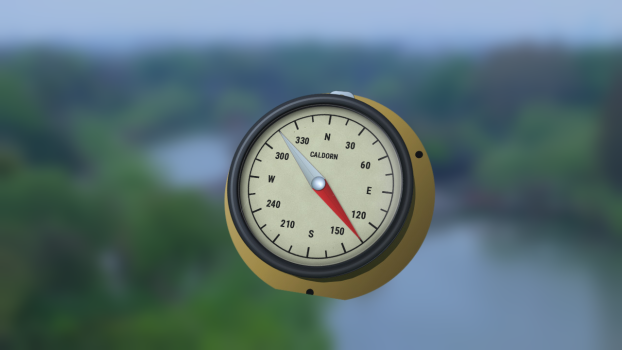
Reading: 135 °
